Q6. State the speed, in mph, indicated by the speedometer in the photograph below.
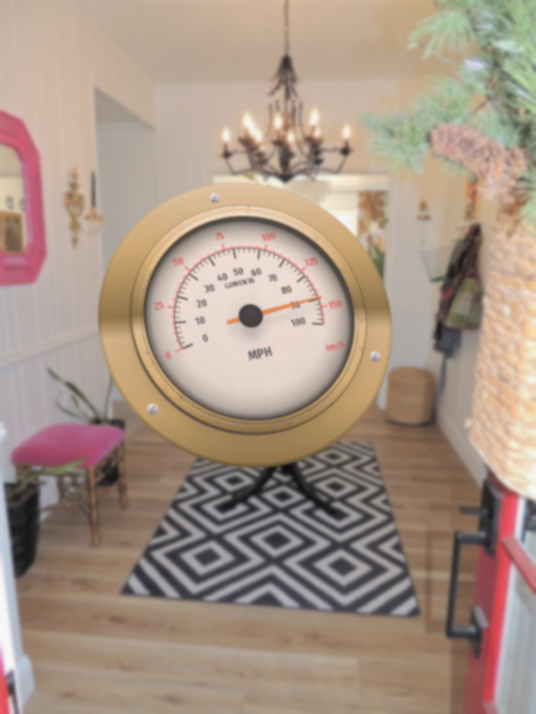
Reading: 90 mph
